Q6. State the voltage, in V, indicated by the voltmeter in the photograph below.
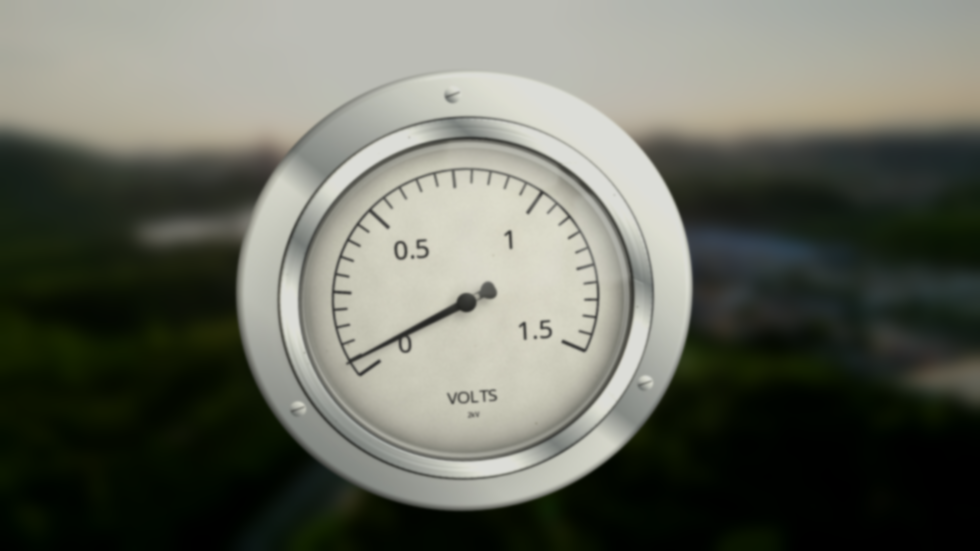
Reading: 0.05 V
